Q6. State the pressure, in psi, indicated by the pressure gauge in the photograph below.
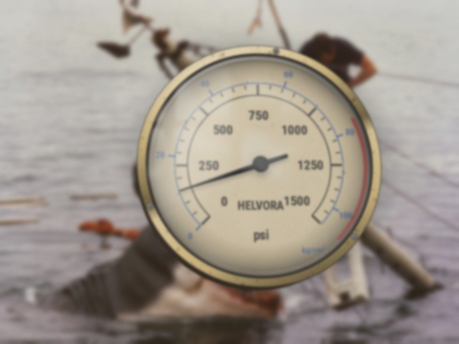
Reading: 150 psi
